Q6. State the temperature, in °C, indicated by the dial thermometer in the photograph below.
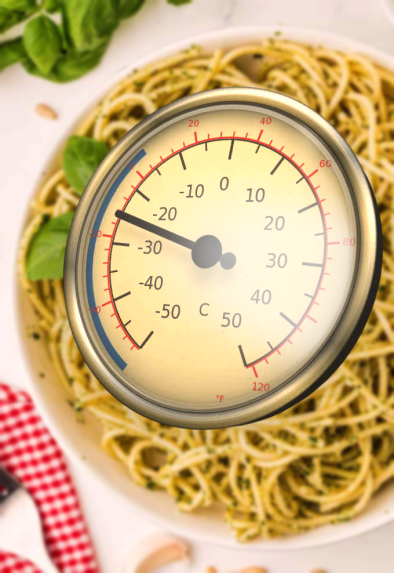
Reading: -25 °C
